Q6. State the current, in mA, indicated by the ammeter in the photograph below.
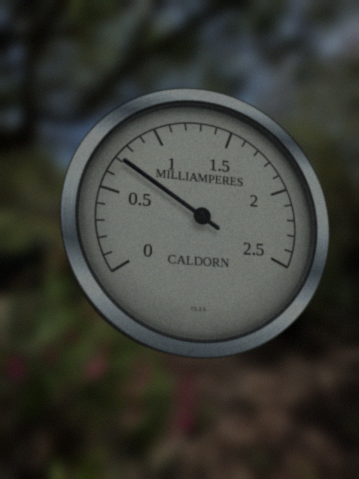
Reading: 0.7 mA
